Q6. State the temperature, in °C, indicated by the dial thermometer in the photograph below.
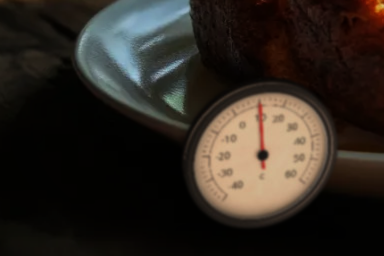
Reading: 10 °C
